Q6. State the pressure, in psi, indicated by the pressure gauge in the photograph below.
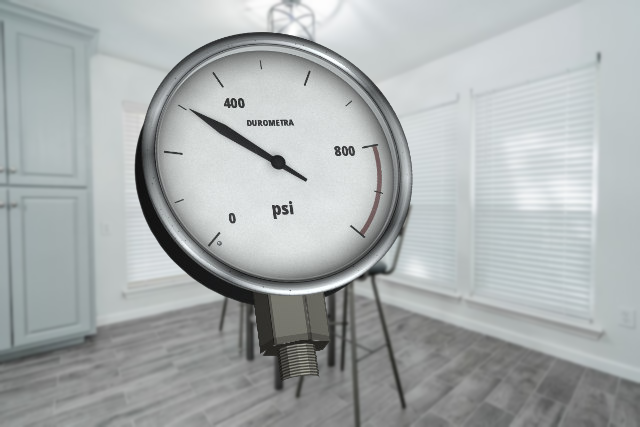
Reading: 300 psi
